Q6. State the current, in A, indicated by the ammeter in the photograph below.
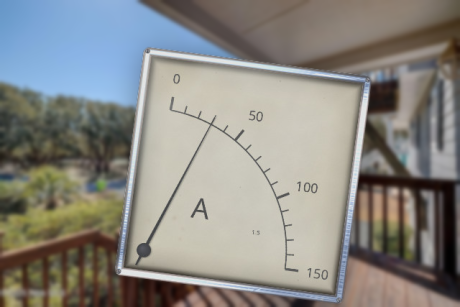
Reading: 30 A
